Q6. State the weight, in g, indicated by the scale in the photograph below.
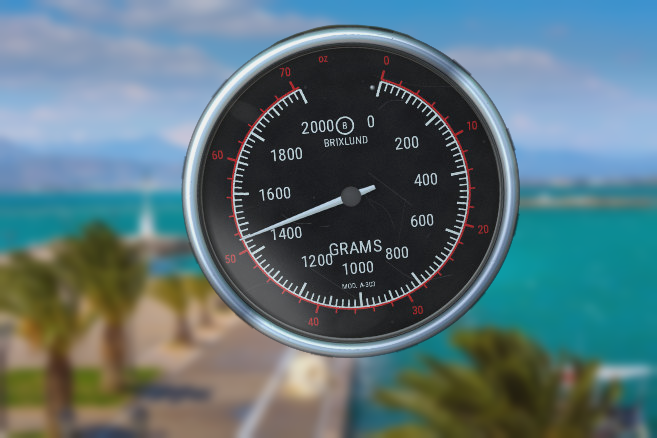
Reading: 1460 g
